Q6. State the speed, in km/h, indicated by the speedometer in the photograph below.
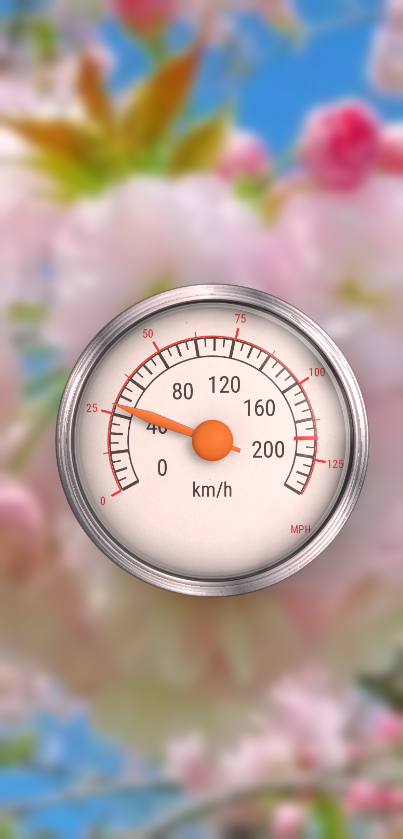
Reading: 45 km/h
